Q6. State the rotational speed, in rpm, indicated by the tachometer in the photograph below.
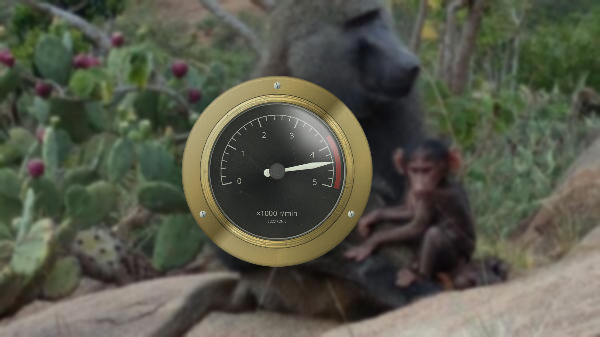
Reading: 4400 rpm
